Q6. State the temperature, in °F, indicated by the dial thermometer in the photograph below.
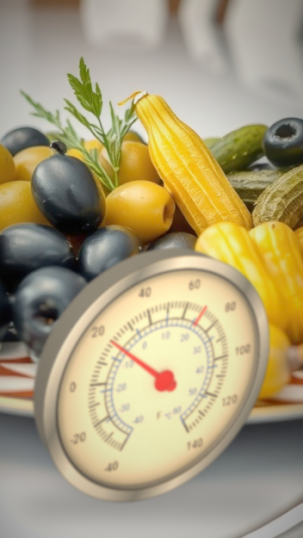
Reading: 20 °F
